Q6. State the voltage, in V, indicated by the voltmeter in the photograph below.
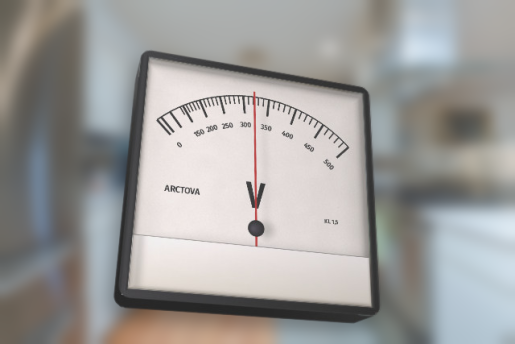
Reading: 320 V
